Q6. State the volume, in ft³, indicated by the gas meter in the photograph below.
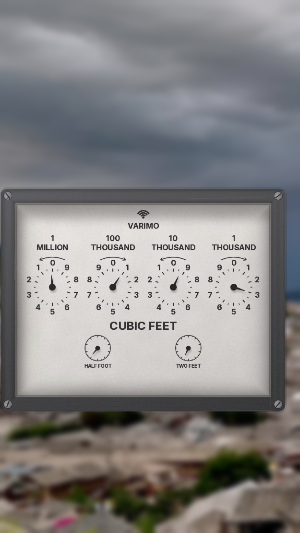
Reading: 9300 ft³
